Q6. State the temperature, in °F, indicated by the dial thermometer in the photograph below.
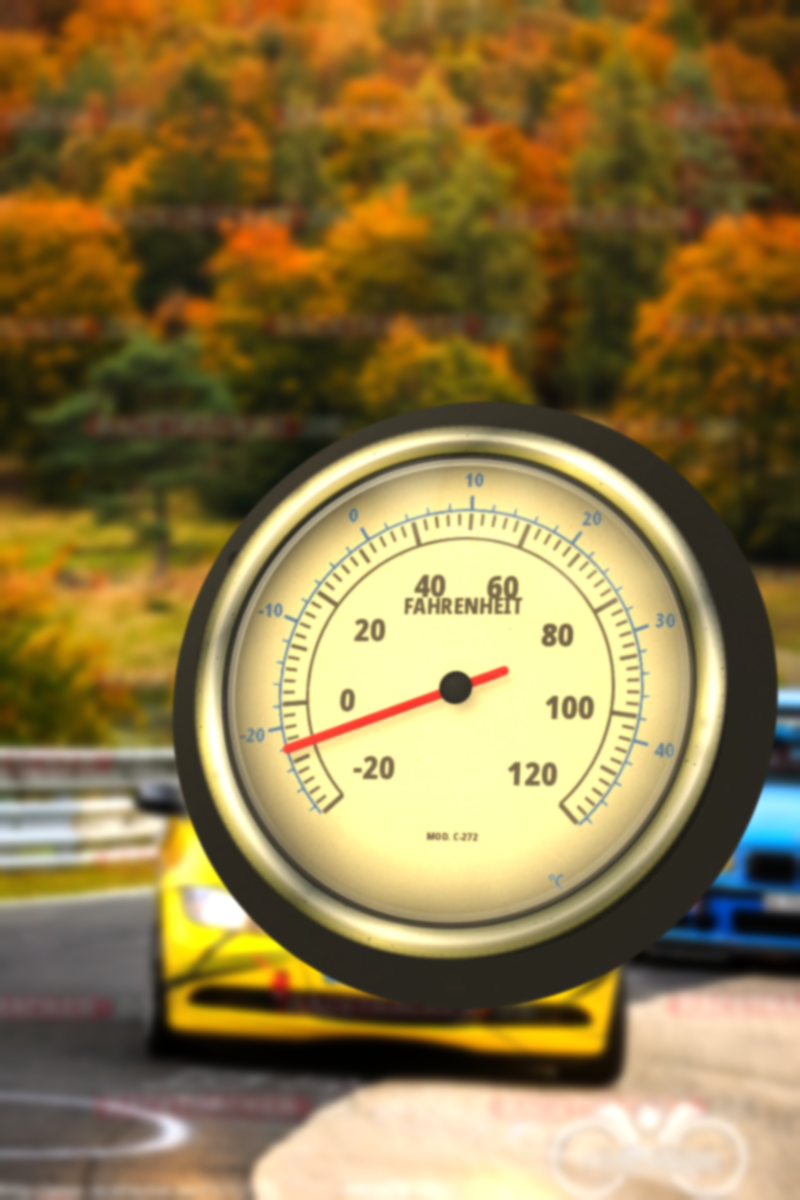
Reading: -8 °F
